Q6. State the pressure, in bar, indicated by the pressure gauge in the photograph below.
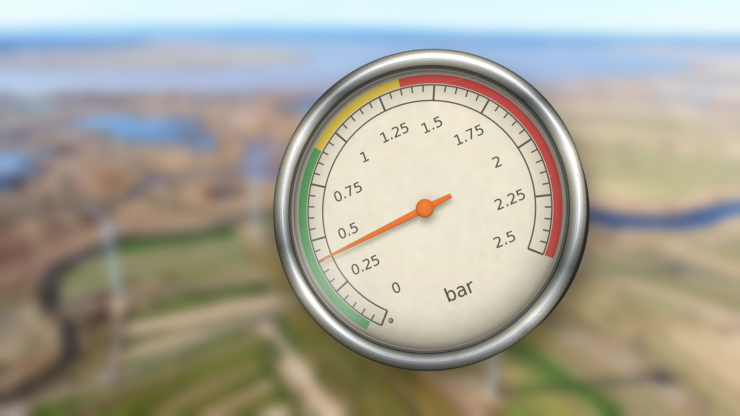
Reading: 0.4 bar
